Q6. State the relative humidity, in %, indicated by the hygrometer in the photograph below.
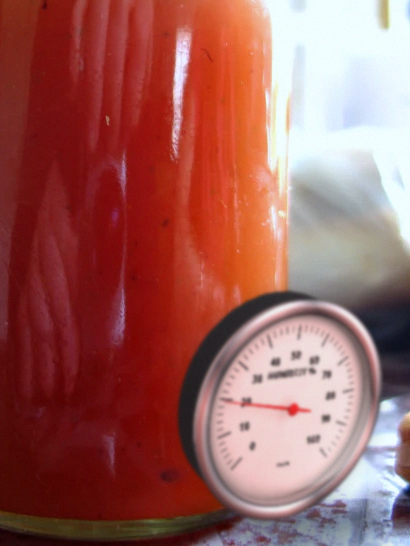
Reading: 20 %
